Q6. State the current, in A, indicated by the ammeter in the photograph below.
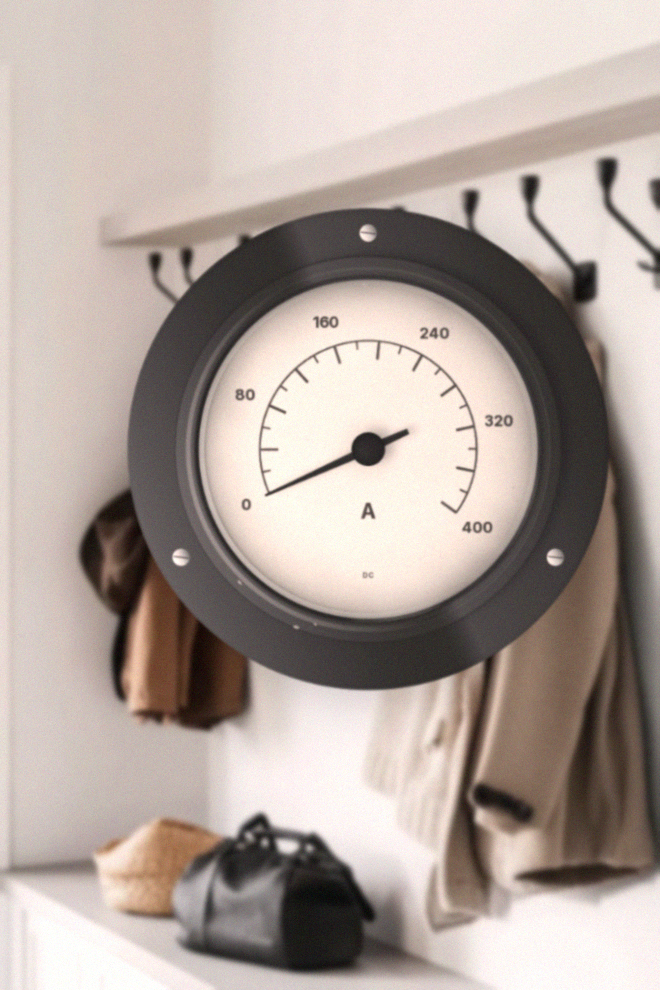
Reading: 0 A
